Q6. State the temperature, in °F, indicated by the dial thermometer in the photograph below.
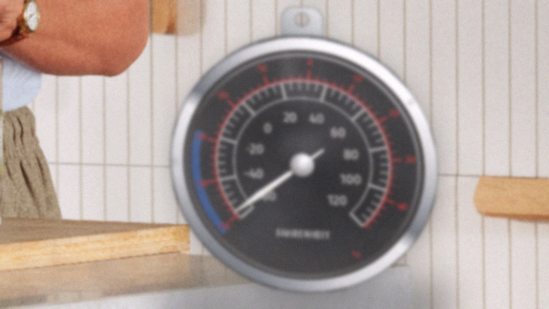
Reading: -56 °F
